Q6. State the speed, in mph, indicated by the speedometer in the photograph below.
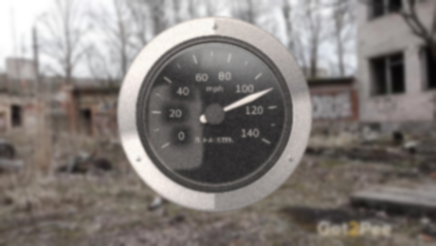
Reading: 110 mph
